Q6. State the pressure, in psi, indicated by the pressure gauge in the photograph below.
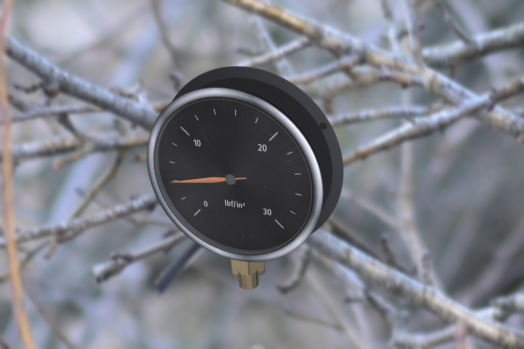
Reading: 4 psi
